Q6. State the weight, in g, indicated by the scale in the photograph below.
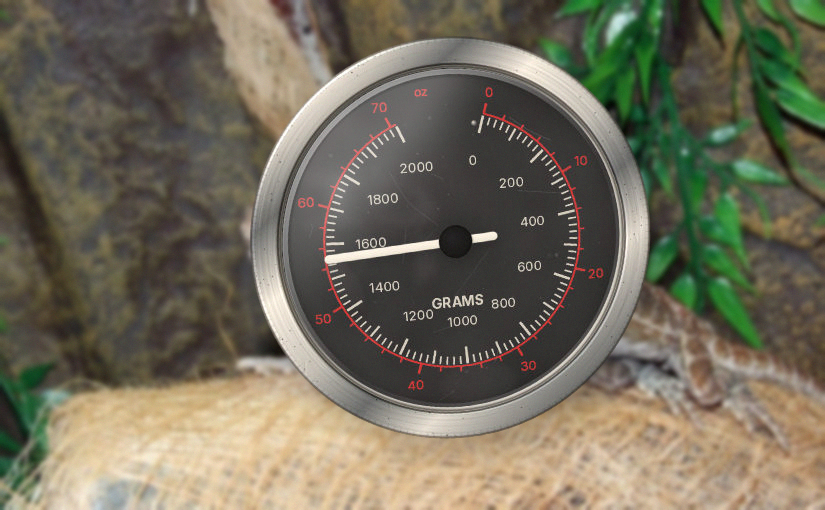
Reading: 1560 g
